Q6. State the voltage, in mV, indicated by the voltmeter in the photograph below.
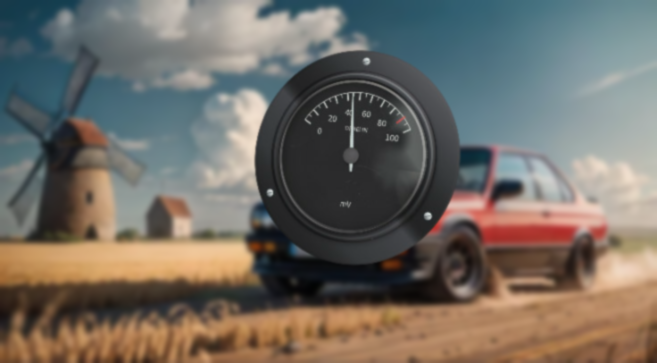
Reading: 45 mV
